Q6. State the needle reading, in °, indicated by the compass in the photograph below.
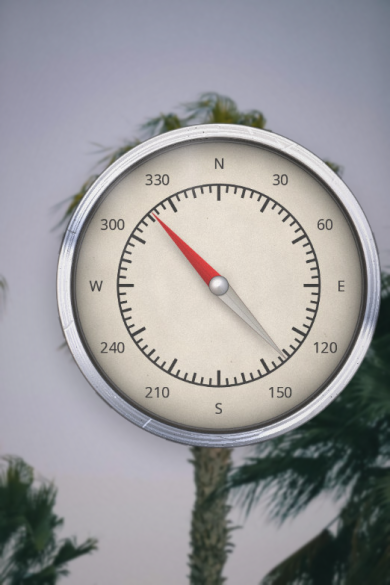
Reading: 317.5 °
